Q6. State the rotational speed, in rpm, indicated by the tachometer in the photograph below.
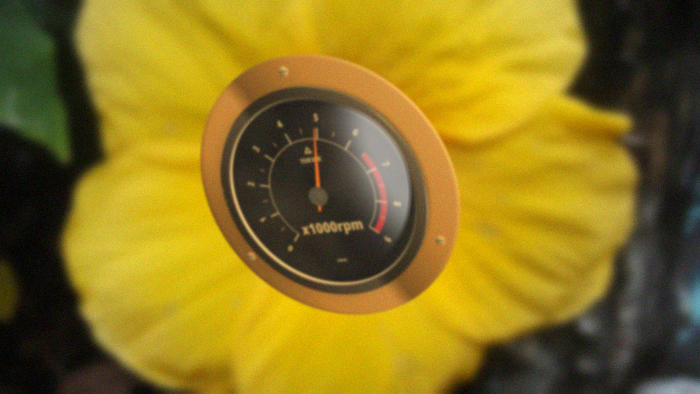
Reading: 5000 rpm
